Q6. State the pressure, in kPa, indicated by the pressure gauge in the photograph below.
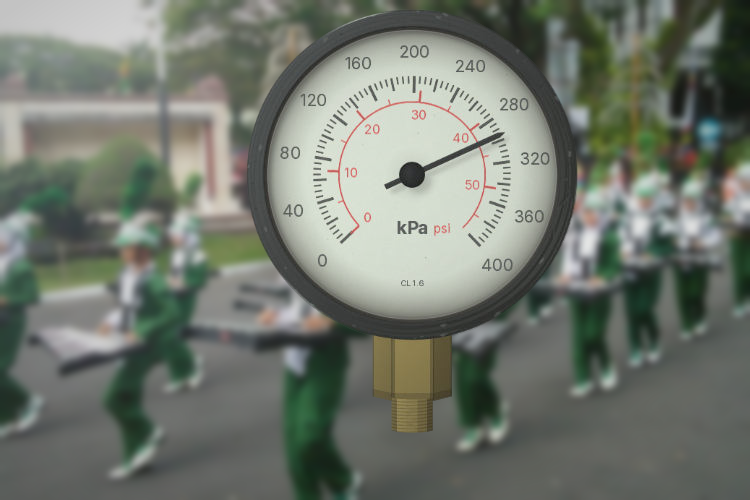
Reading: 295 kPa
